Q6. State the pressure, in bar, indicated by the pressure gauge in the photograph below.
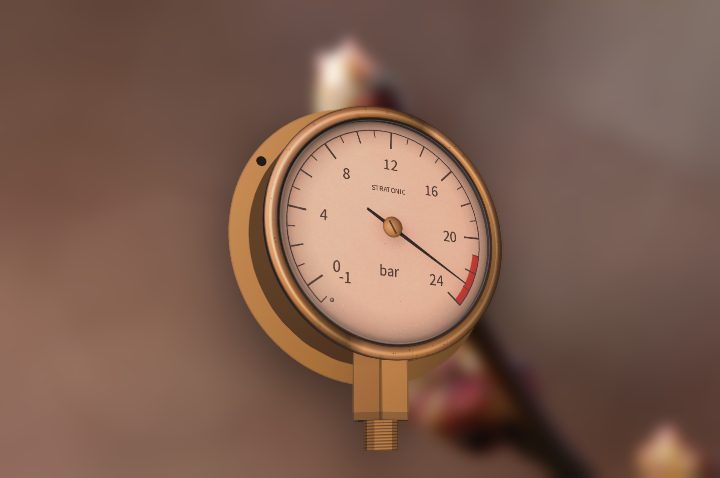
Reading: 23 bar
